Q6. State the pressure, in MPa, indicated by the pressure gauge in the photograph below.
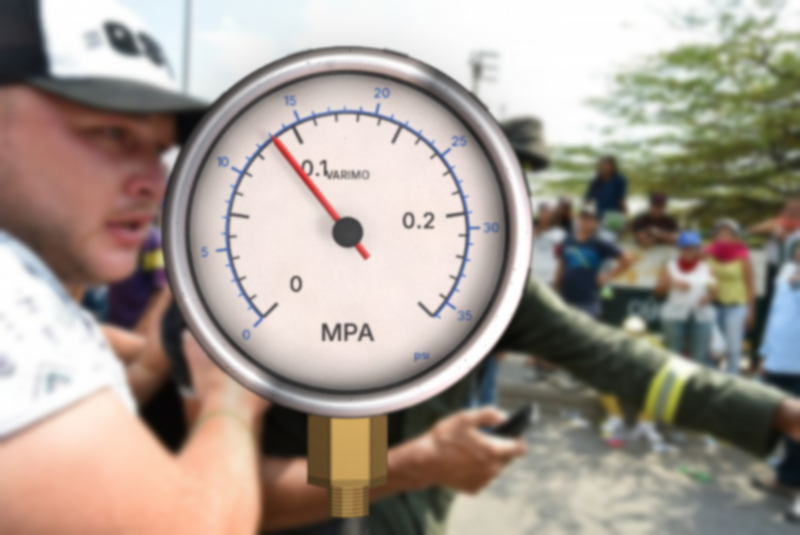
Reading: 0.09 MPa
